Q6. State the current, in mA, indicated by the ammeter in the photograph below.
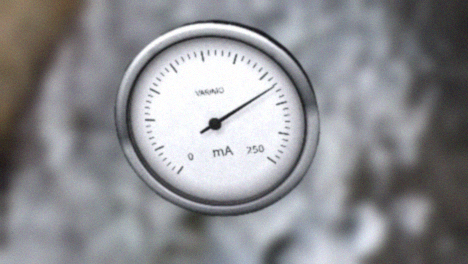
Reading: 185 mA
